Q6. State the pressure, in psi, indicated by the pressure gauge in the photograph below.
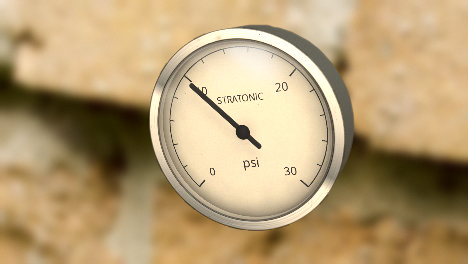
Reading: 10 psi
